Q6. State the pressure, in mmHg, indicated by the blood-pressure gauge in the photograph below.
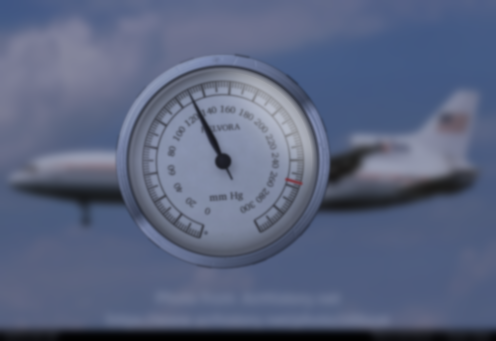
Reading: 130 mmHg
